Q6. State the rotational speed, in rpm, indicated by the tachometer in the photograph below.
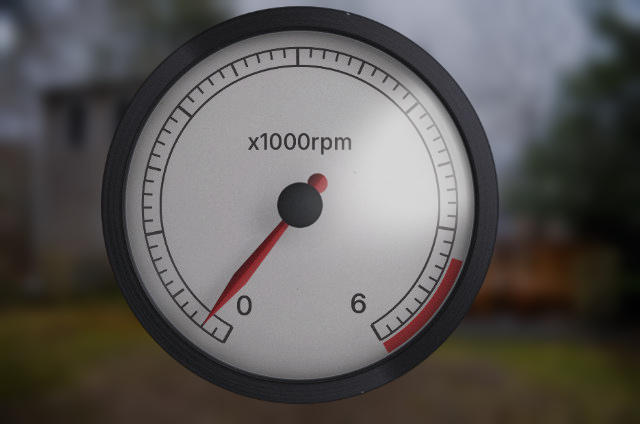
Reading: 200 rpm
